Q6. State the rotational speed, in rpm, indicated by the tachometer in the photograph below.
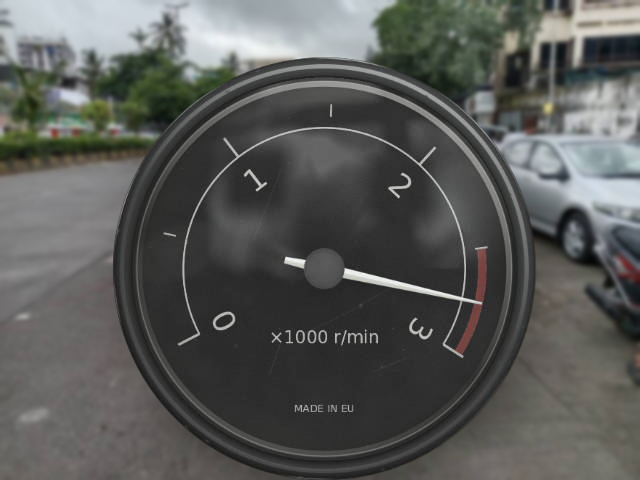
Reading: 2750 rpm
